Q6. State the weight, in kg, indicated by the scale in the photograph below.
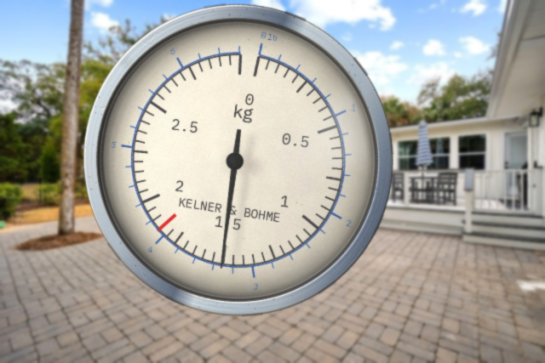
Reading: 1.5 kg
